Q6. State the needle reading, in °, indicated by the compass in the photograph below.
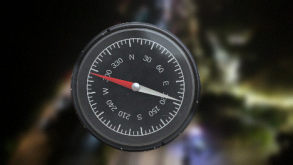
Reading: 295 °
